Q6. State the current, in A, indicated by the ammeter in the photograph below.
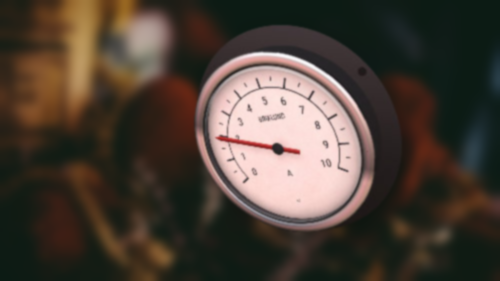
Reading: 2 A
